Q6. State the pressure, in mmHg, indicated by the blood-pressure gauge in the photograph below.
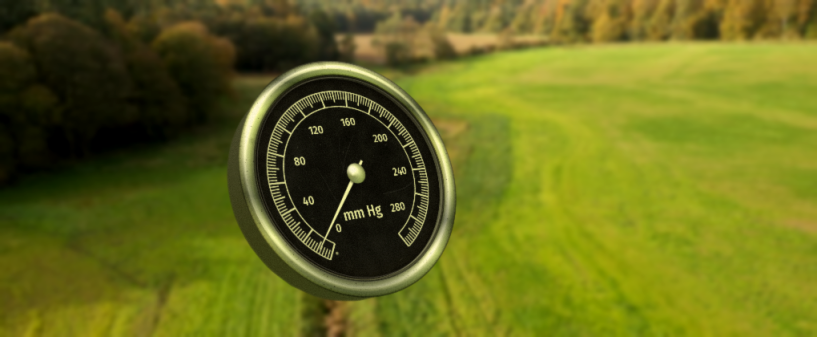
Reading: 10 mmHg
